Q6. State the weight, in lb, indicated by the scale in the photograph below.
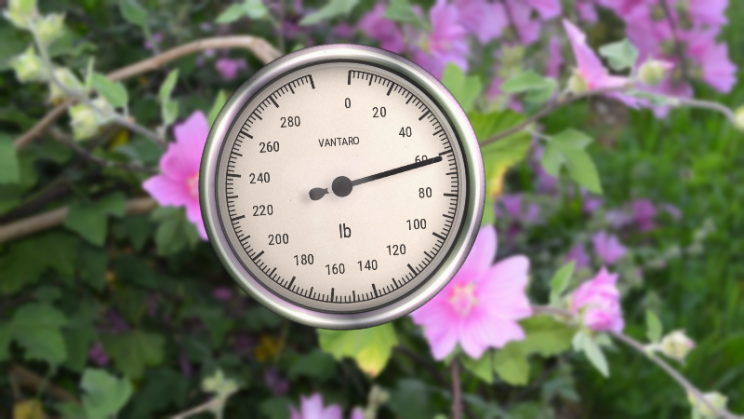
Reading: 62 lb
